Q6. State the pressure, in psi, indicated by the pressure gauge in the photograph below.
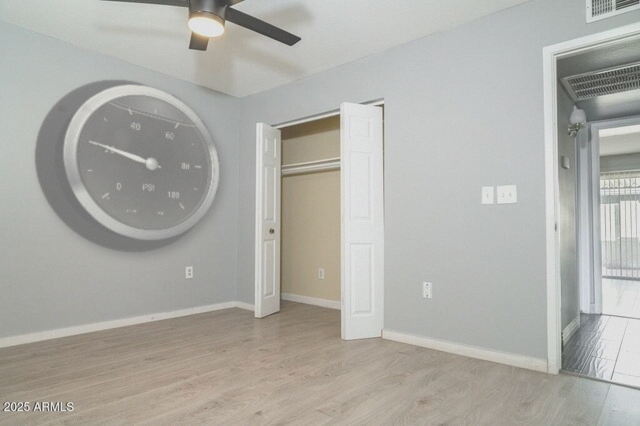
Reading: 20 psi
